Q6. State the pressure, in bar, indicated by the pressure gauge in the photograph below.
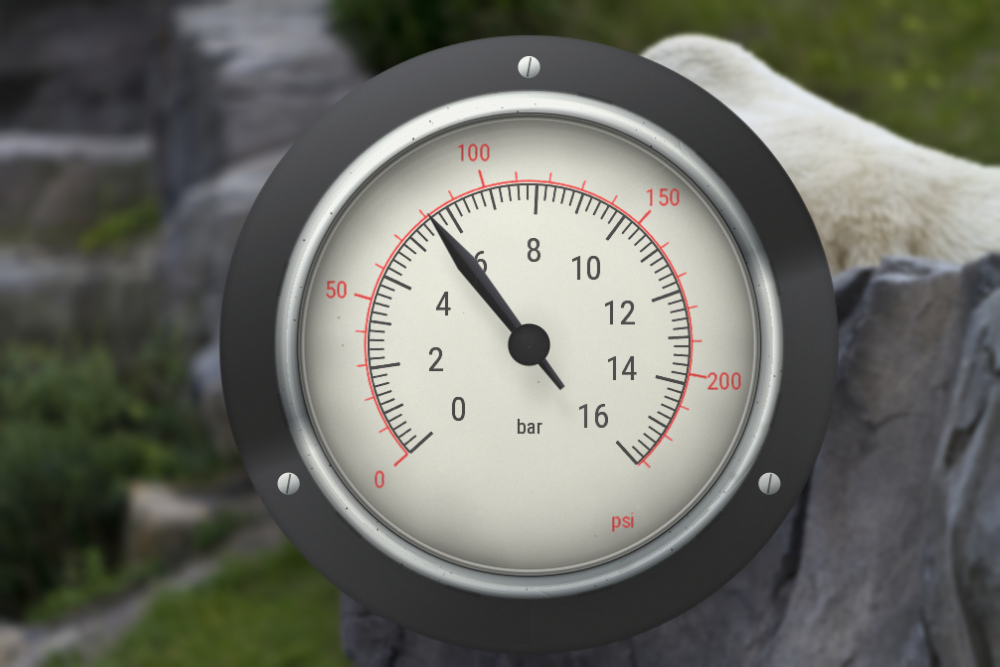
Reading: 5.6 bar
